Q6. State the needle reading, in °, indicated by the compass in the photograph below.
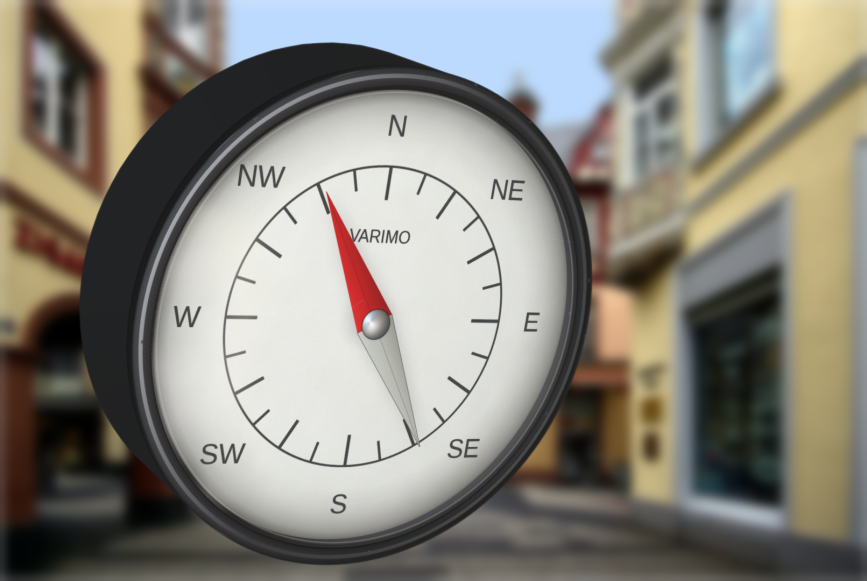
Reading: 330 °
